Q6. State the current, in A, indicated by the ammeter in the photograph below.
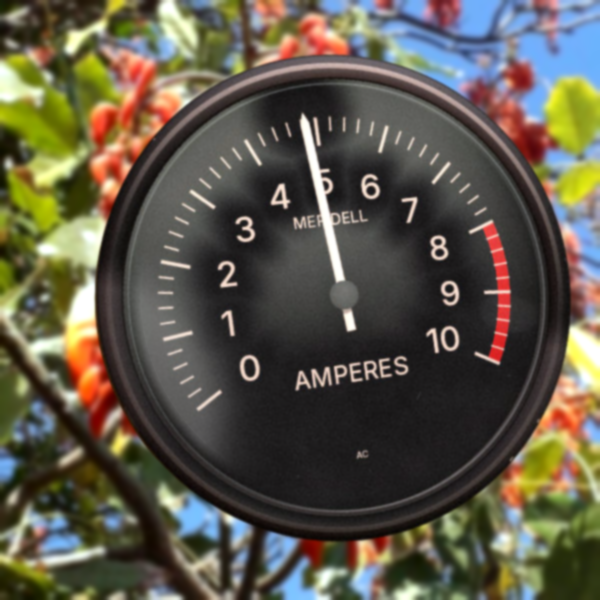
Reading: 4.8 A
